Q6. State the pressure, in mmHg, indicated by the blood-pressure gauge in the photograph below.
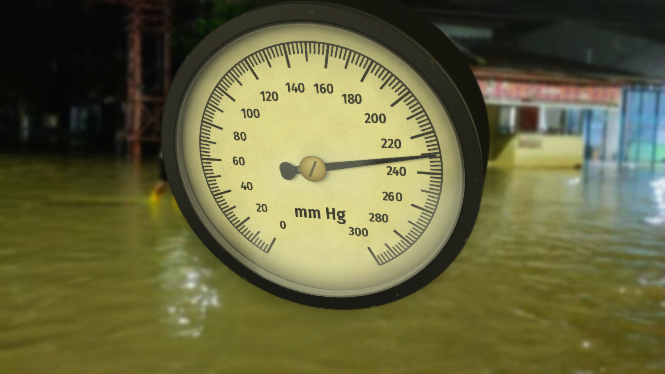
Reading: 230 mmHg
